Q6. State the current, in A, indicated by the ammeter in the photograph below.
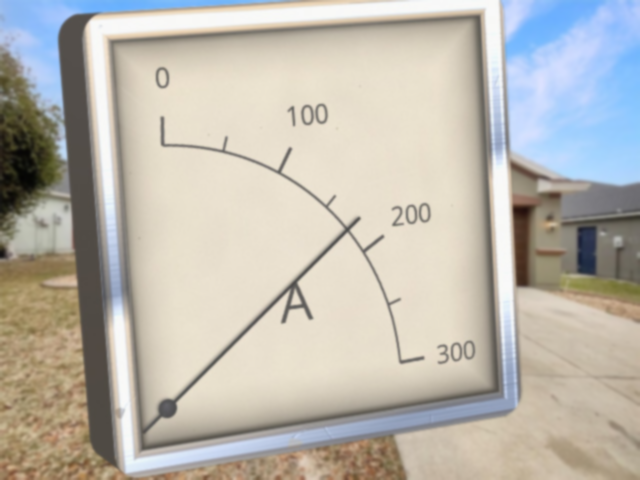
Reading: 175 A
